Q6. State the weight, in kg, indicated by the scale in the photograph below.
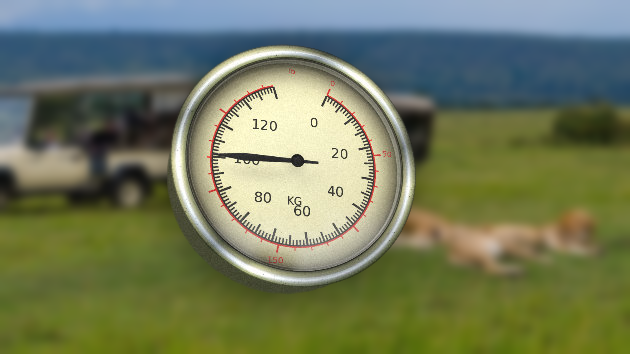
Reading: 100 kg
